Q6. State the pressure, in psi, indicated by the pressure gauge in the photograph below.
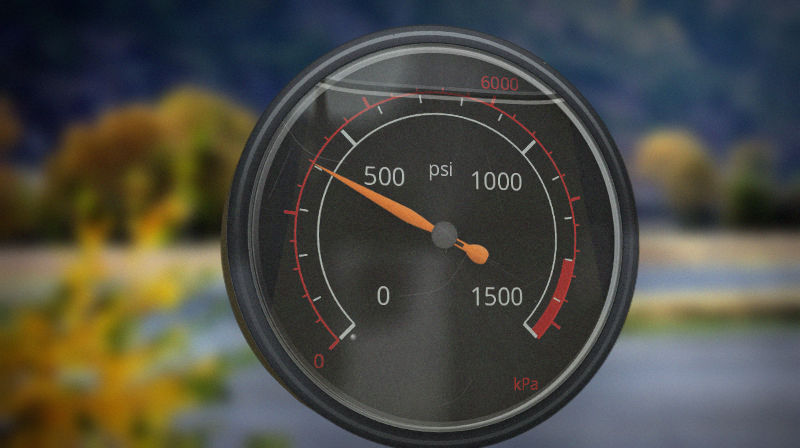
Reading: 400 psi
